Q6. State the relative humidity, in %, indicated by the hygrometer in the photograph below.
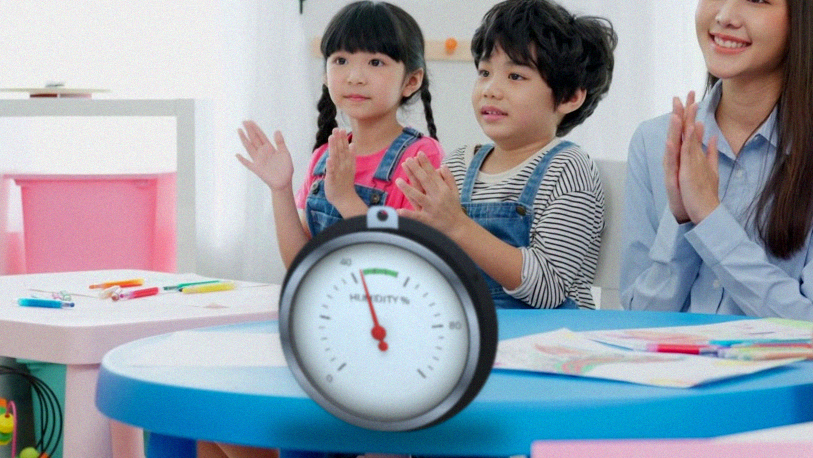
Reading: 44 %
